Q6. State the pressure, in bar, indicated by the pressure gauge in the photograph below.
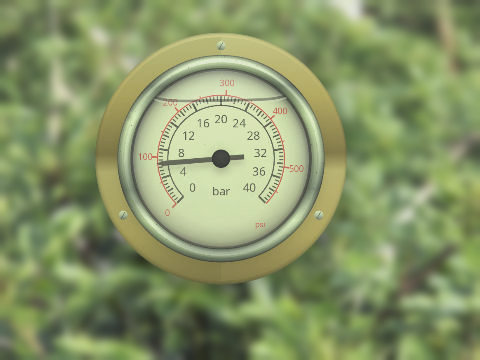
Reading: 6 bar
